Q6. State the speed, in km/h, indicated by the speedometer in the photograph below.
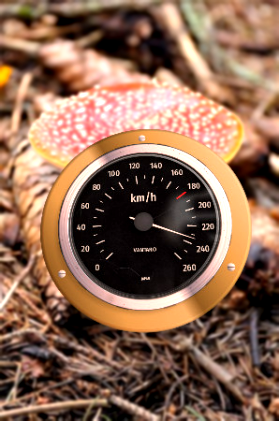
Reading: 235 km/h
